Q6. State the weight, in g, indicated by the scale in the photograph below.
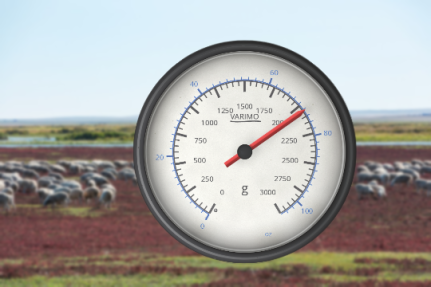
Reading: 2050 g
